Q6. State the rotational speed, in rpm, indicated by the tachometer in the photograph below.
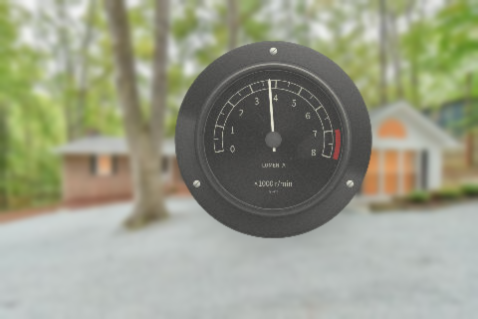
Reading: 3750 rpm
